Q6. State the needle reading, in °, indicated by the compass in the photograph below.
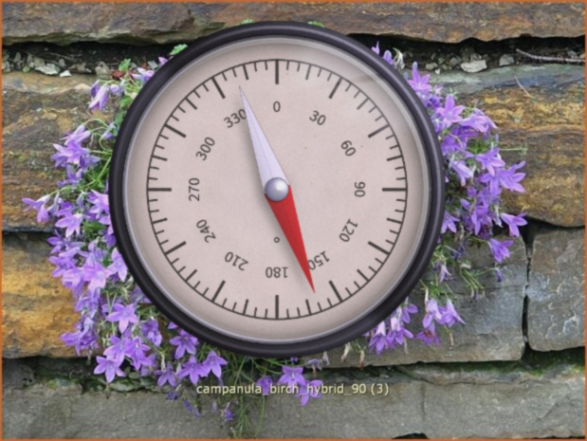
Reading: 160 °
